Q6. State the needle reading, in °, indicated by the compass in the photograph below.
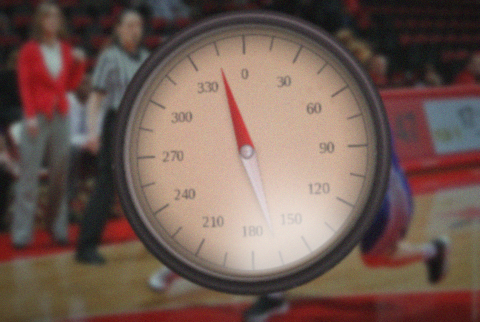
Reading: 345 °
